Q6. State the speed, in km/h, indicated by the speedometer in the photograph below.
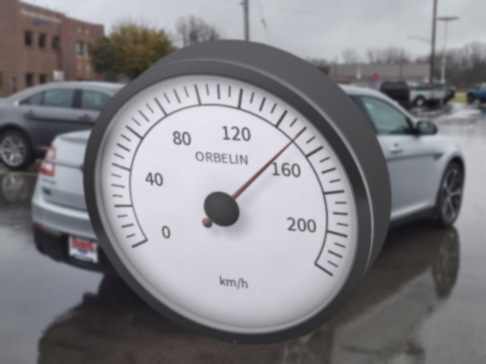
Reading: 150 km/h
